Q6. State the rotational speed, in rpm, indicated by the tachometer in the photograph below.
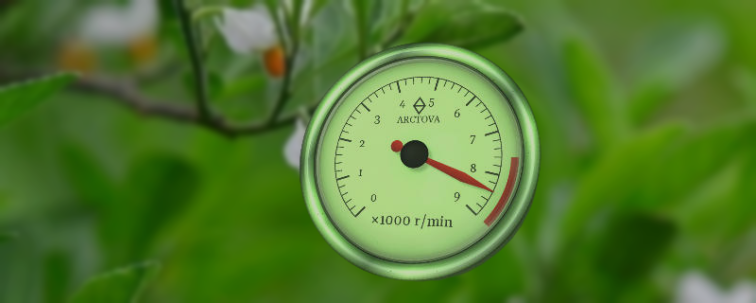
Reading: 8400 rpm
